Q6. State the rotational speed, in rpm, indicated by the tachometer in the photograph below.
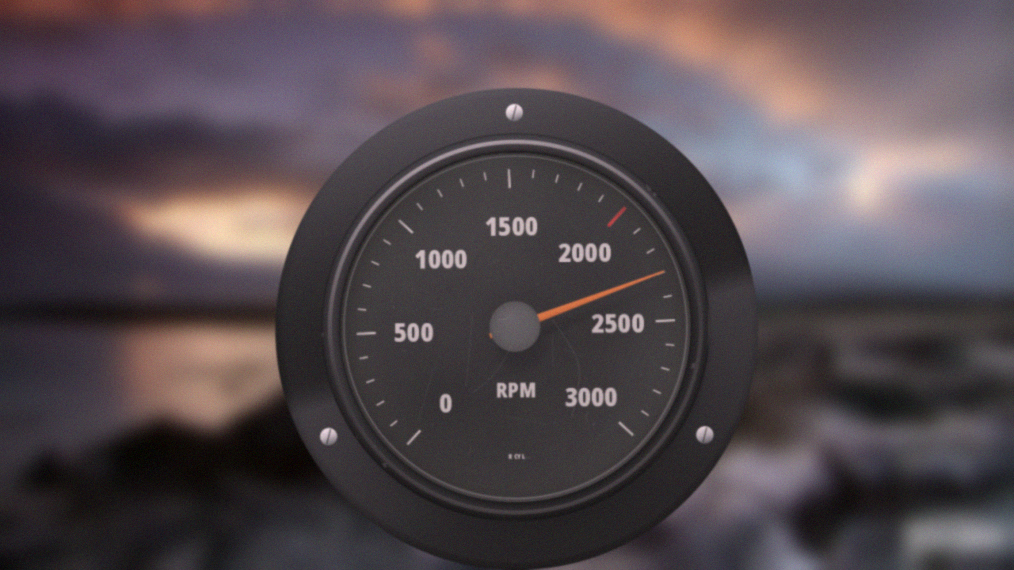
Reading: 2300 rpm
